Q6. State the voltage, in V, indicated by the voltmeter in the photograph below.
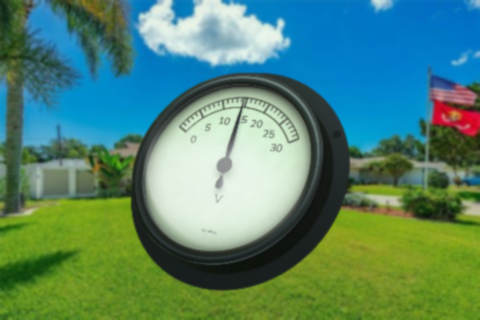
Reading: 15 V
